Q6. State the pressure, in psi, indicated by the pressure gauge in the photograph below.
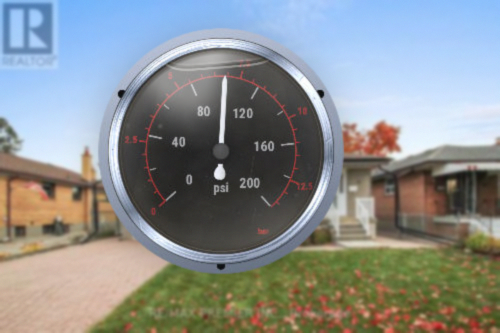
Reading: 100 psi
